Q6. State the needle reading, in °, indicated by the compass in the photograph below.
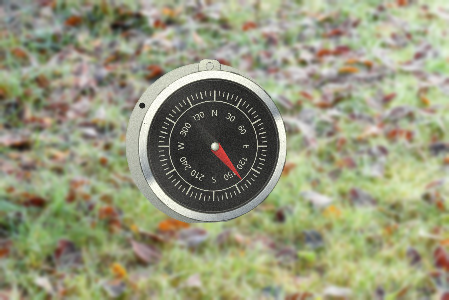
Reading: 140 °
